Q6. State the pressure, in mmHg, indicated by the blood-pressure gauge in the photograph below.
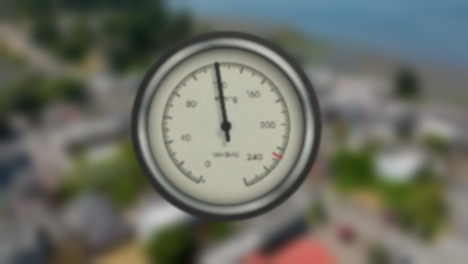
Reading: 120 mmHg
